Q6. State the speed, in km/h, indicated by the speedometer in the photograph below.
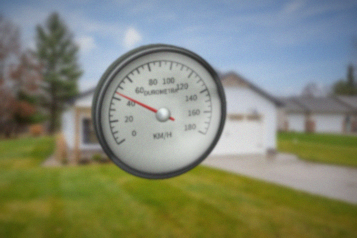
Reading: 45 km/h
